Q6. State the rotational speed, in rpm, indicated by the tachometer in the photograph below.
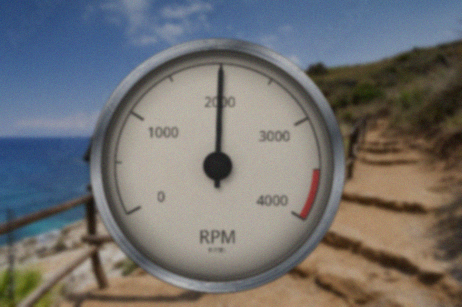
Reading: 2000 rpm
